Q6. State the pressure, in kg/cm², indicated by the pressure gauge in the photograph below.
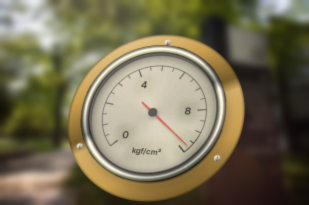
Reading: 9.75 kg/cm²
